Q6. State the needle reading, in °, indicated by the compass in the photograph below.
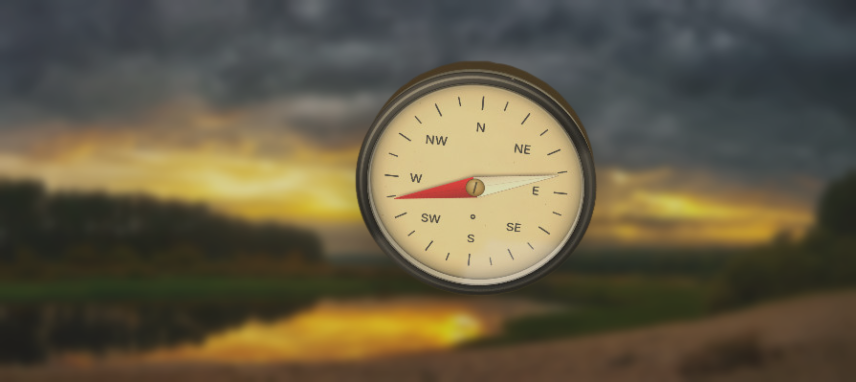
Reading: 255 °
